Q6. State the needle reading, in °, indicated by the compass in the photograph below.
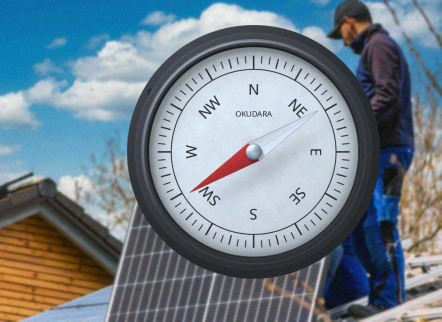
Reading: 237.5 °
